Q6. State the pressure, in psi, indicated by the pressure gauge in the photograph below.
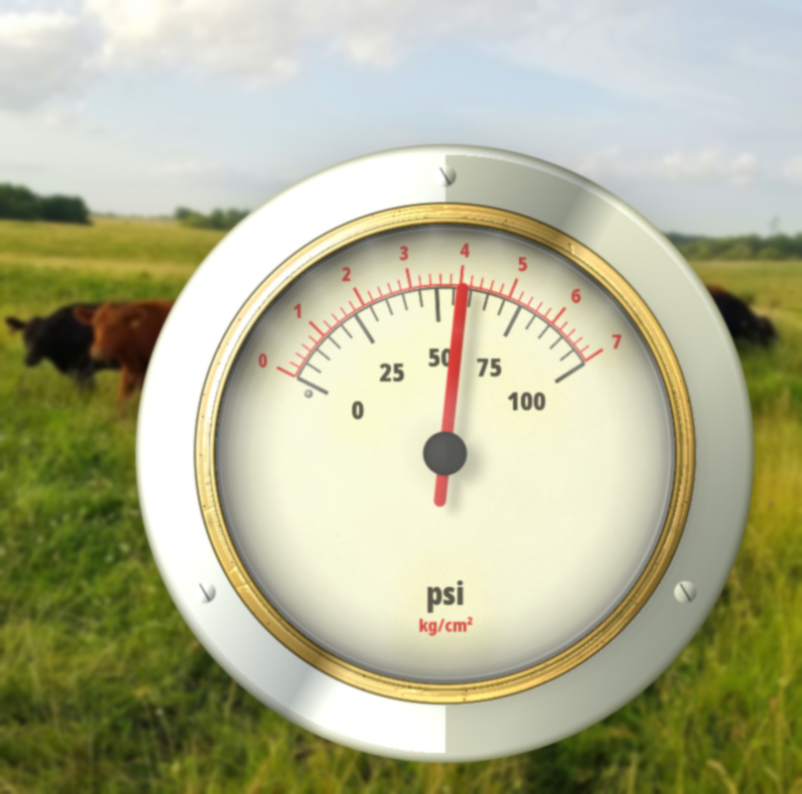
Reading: 57.5 psi
